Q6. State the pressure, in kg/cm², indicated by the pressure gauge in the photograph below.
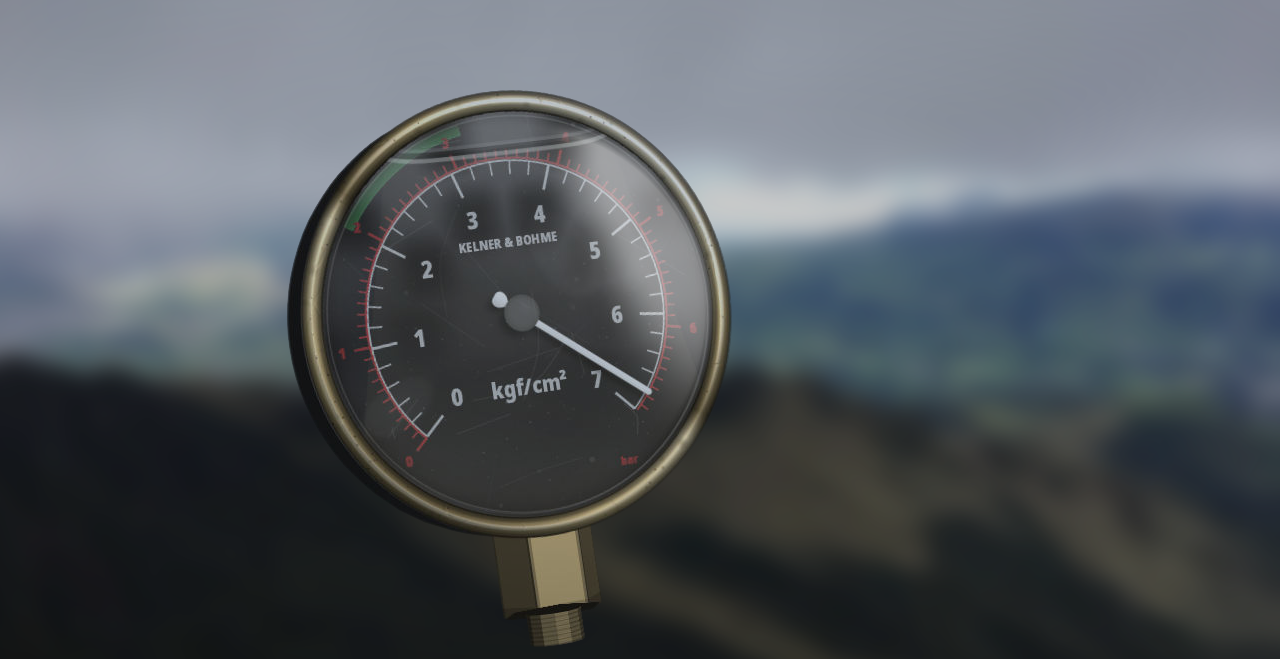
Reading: 6.8 kg/cm²
